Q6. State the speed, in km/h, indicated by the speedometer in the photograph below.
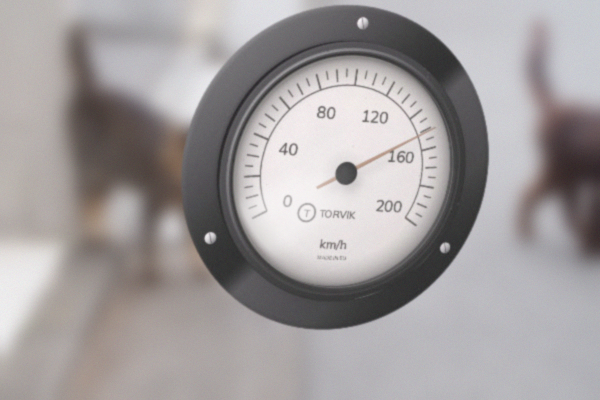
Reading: 150 km/h
